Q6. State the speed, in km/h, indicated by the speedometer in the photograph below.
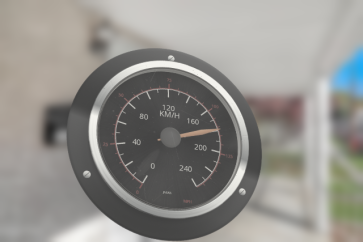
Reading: 180 km/h
